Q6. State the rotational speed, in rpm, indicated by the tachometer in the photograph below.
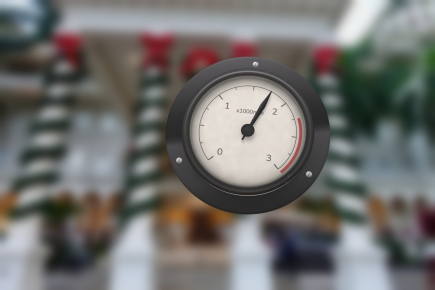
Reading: 1750 rpm
